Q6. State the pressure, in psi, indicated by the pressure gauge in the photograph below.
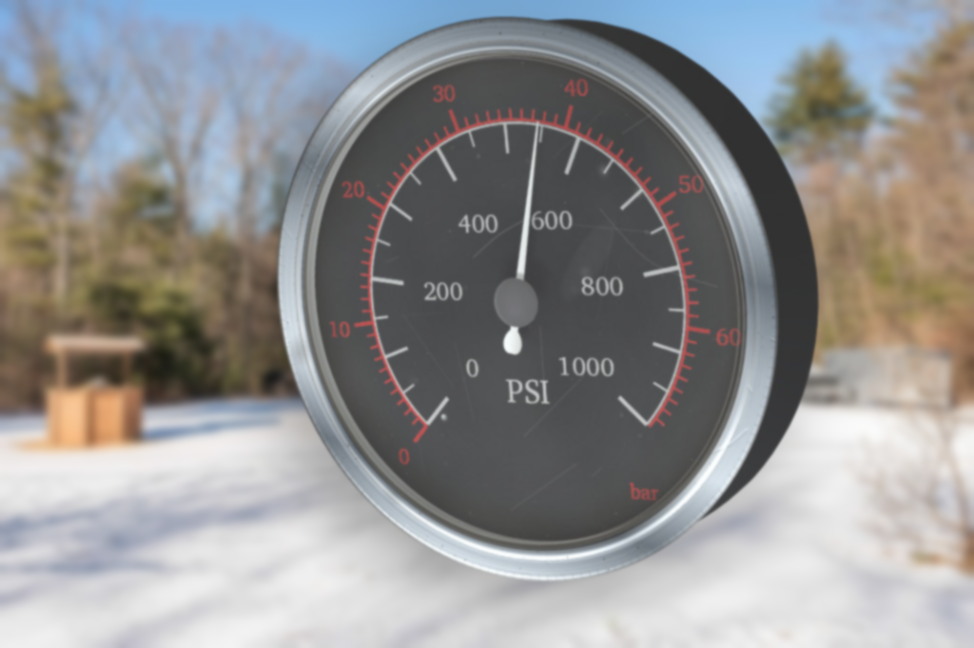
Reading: 550 psi
